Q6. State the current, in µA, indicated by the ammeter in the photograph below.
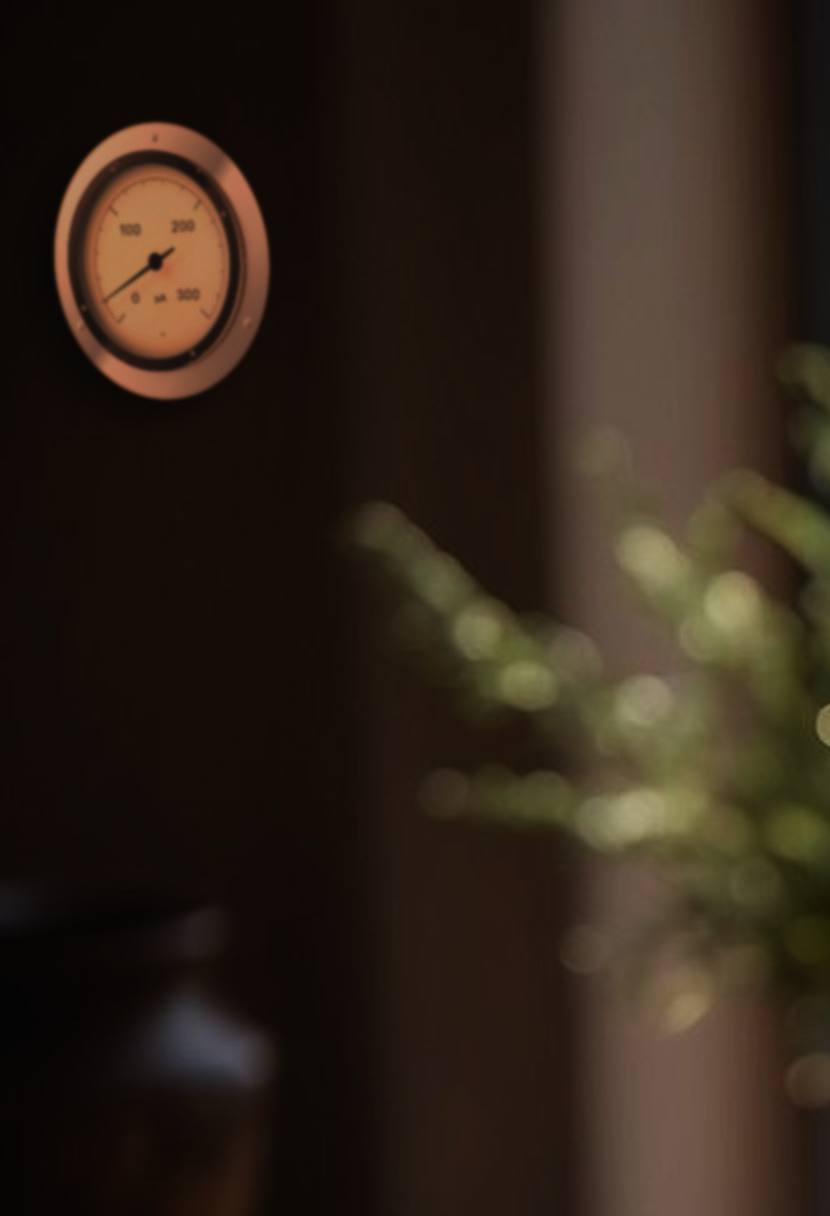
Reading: 20 µA
